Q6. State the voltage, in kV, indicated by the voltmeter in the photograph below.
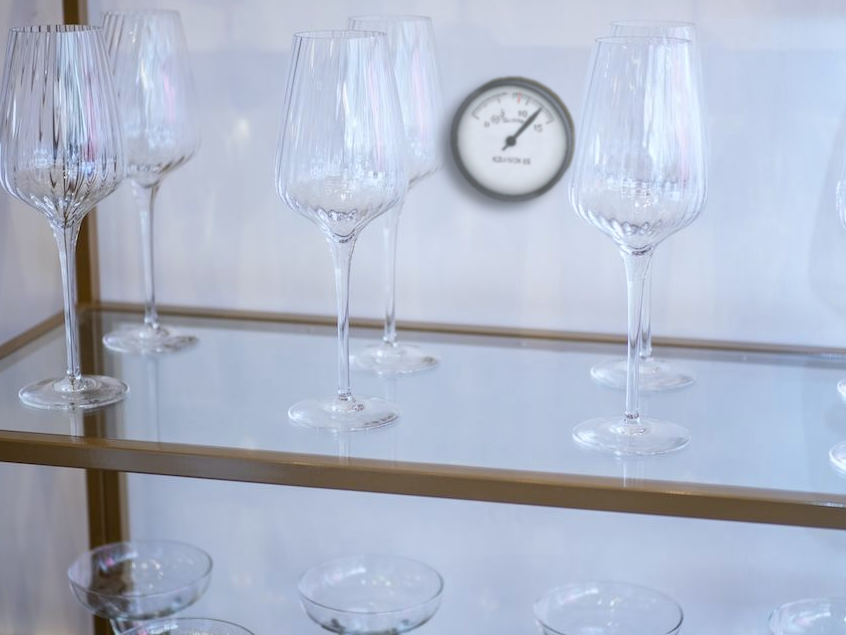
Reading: 12.5 kV
